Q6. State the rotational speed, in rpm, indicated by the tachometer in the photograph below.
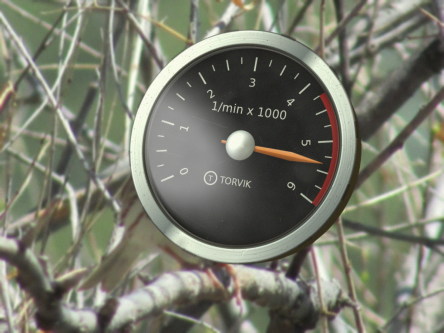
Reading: 5375 rpm
